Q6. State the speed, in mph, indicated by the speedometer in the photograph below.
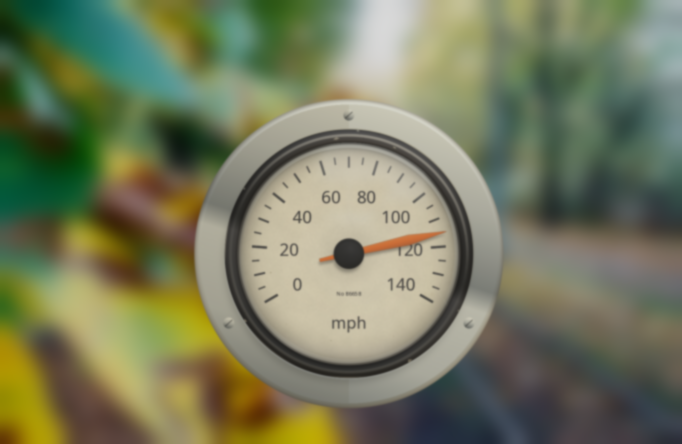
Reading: 115 mph
